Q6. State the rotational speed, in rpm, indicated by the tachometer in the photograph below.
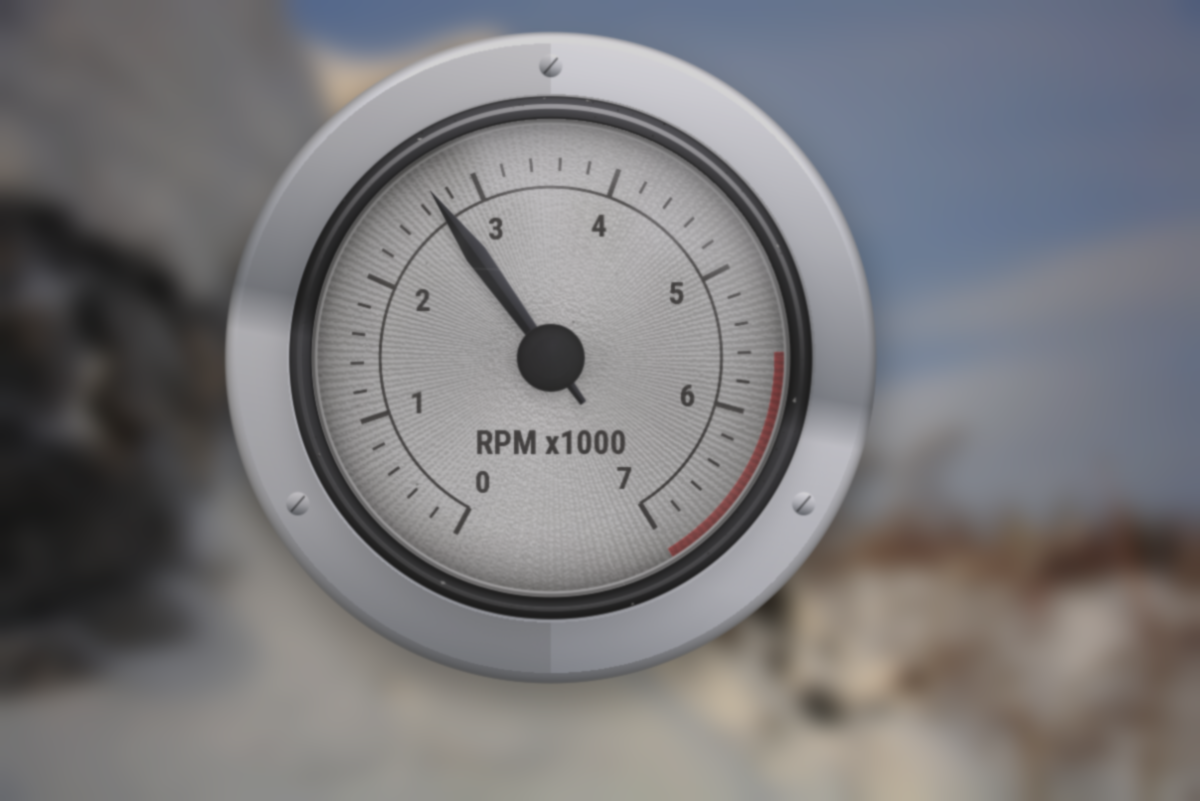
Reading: 2700 rpm
